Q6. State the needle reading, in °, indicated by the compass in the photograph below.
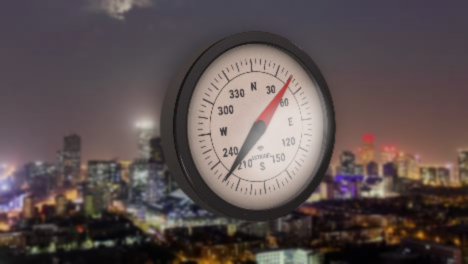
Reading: 45 °
